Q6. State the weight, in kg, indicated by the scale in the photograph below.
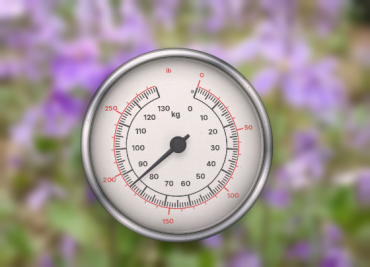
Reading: 85 kg
